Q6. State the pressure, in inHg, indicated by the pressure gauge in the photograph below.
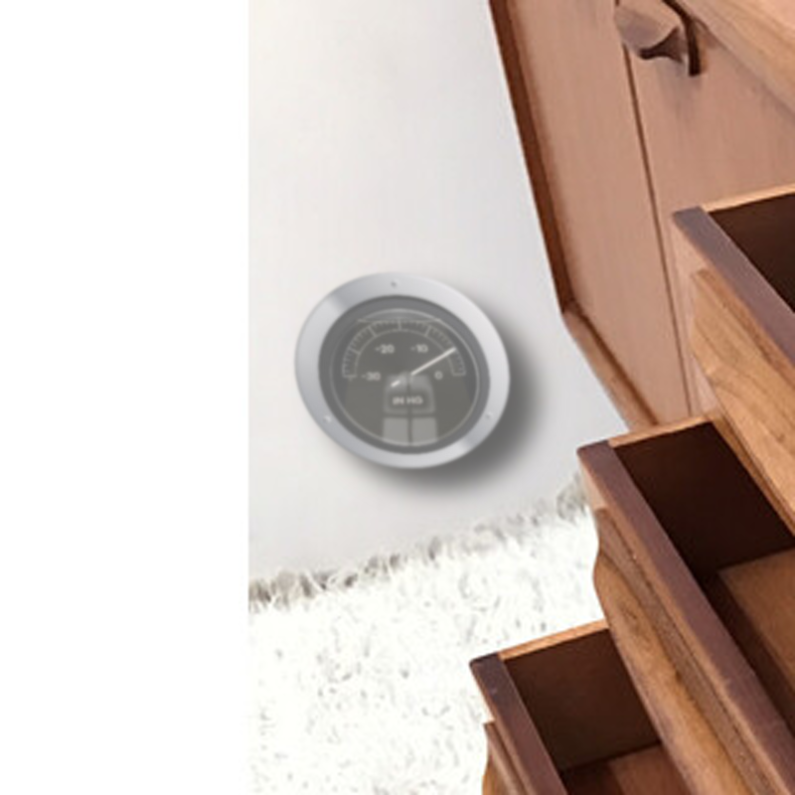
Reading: -5 inHg
